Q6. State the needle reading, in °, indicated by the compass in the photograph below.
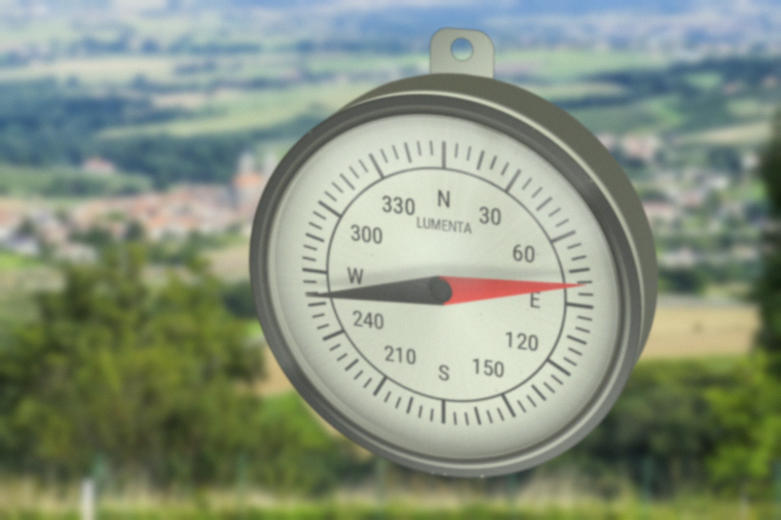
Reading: 80 °
